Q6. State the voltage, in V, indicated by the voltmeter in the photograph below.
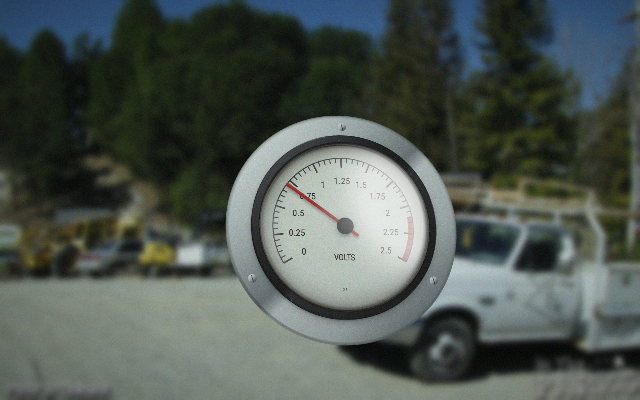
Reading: 0.7 V
